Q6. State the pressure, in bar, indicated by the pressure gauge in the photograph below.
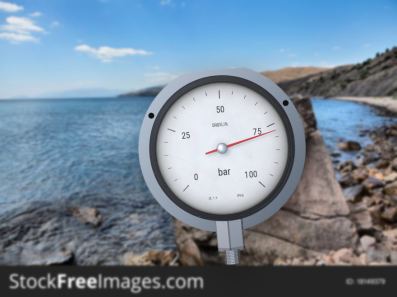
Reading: 77.5 bar
